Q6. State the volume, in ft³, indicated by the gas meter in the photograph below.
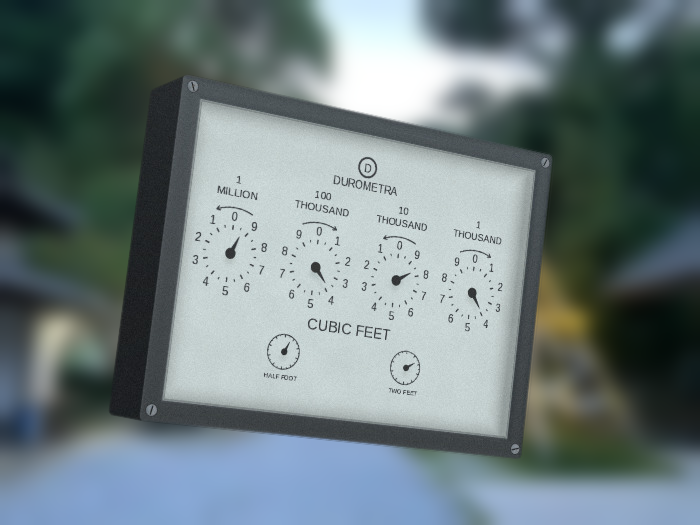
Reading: 938400 ft³
